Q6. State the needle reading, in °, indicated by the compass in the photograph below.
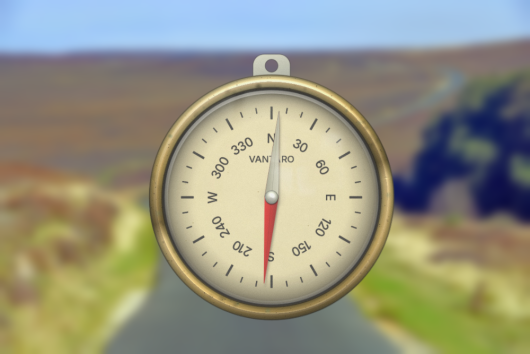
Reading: 185 °
